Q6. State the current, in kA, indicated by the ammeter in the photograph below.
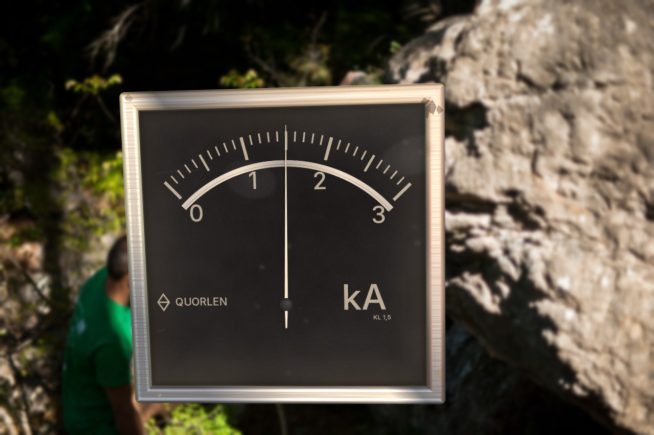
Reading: 1.5 kA
